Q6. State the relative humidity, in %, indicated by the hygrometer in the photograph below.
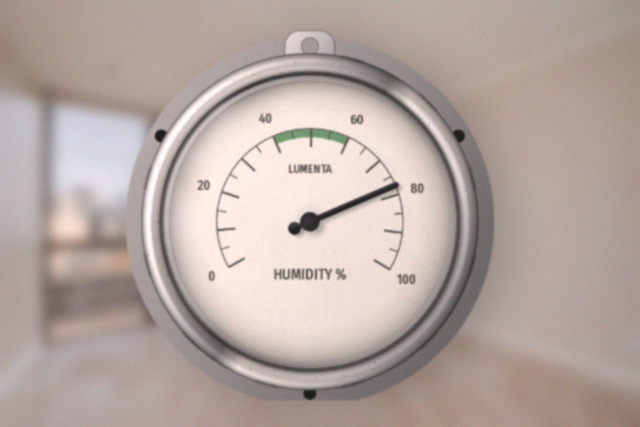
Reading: 77.5 %
